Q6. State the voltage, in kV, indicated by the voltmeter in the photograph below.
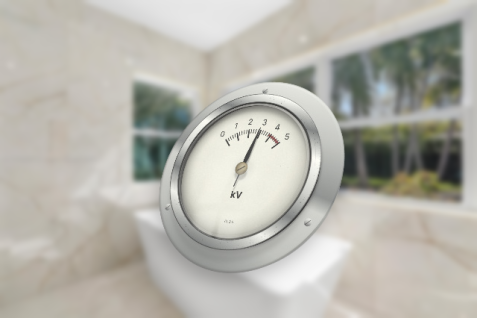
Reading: 3 kV
